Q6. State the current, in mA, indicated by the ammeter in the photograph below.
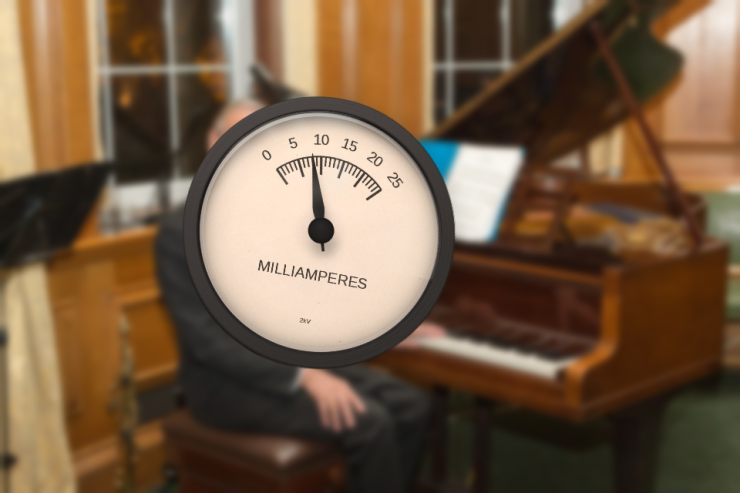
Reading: 8 mA
